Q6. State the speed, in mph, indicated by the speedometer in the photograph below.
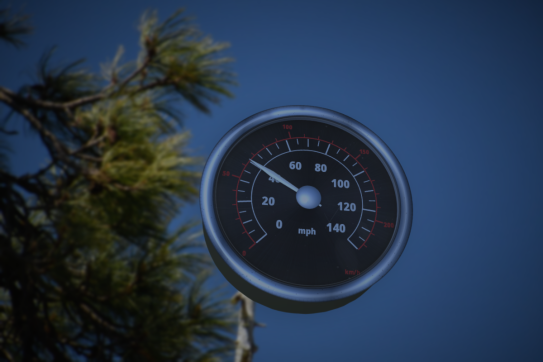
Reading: 40 mph
